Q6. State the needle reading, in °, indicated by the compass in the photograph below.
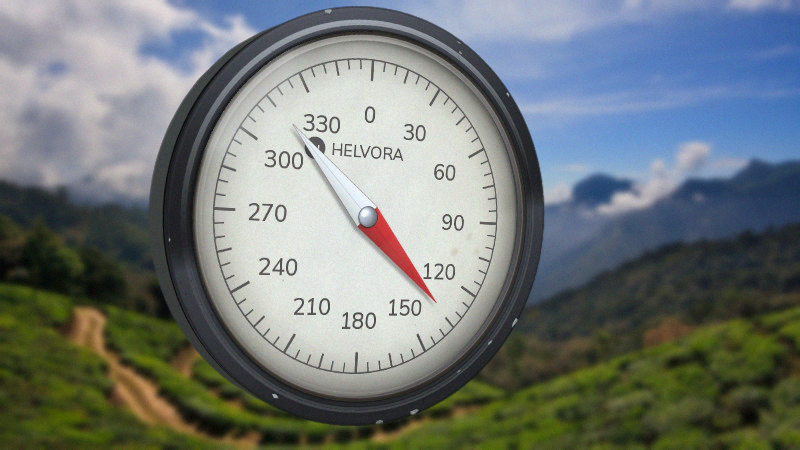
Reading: 135 °
